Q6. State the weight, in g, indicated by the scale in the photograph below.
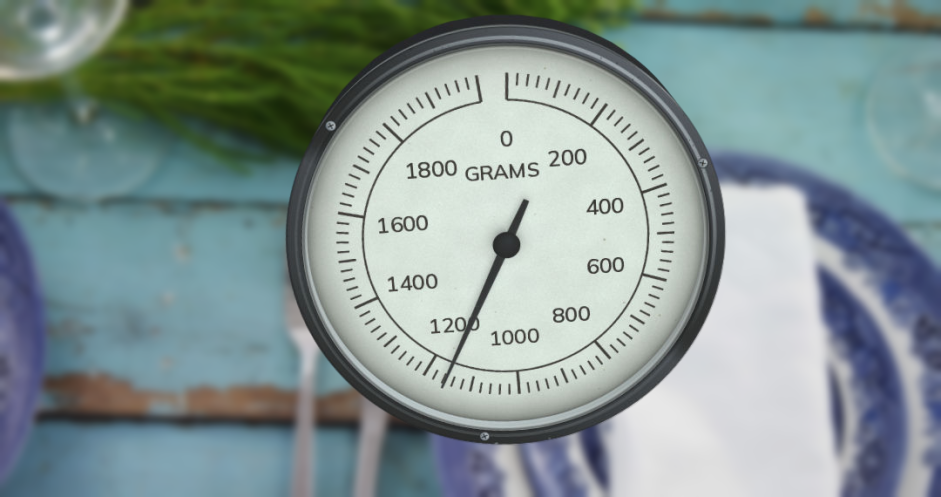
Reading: 1160 g
